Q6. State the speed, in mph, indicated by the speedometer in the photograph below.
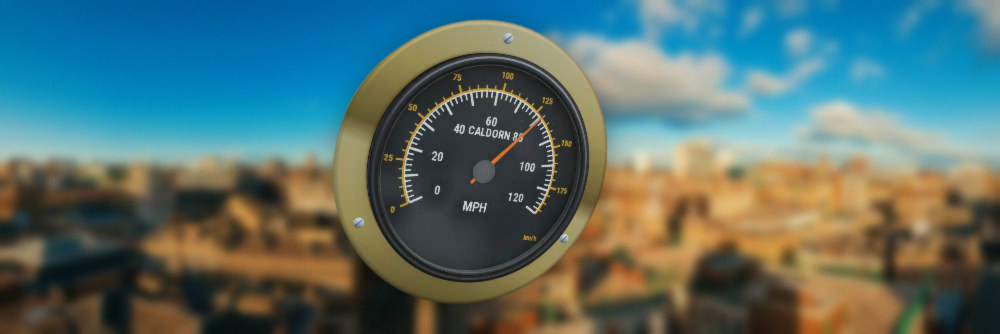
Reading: 80 mph
